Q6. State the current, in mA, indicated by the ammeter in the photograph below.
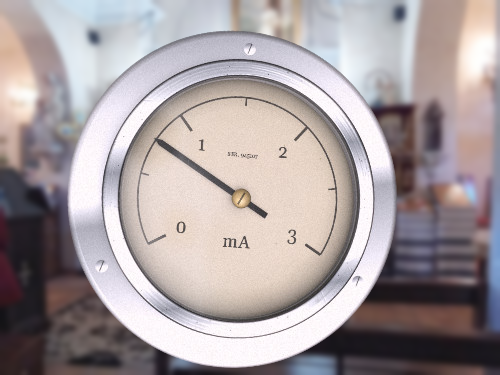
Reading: 0.75 mA
